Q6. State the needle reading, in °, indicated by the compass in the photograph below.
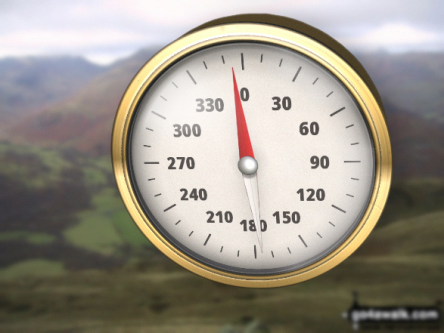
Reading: 355 °
